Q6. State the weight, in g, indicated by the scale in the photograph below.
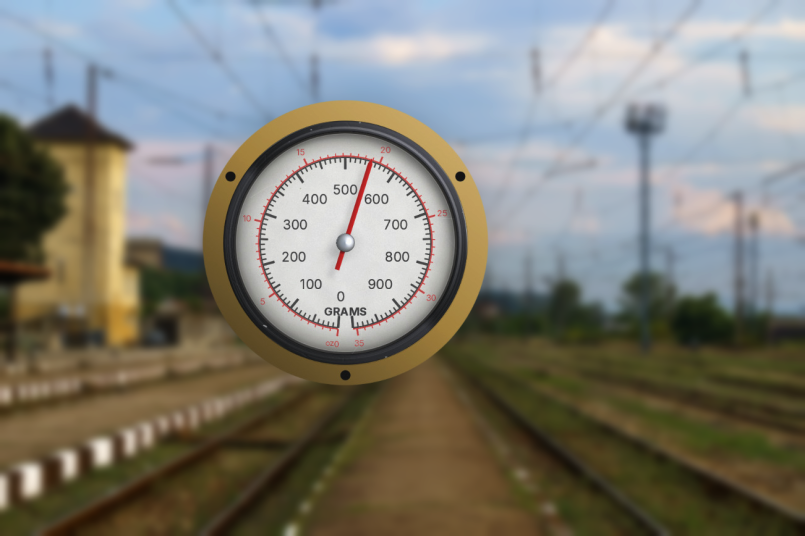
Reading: 550 g
